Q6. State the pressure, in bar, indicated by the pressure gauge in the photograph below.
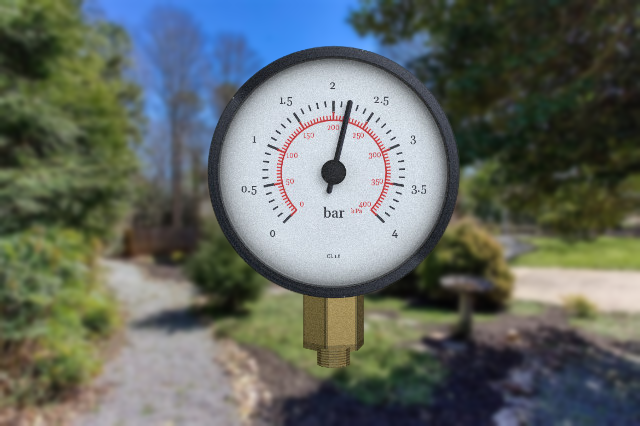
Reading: 2.2 bar
